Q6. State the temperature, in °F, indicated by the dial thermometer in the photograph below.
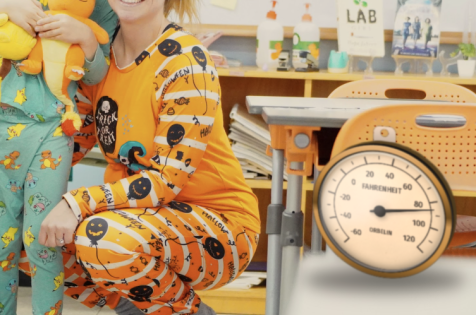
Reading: 85 °F
